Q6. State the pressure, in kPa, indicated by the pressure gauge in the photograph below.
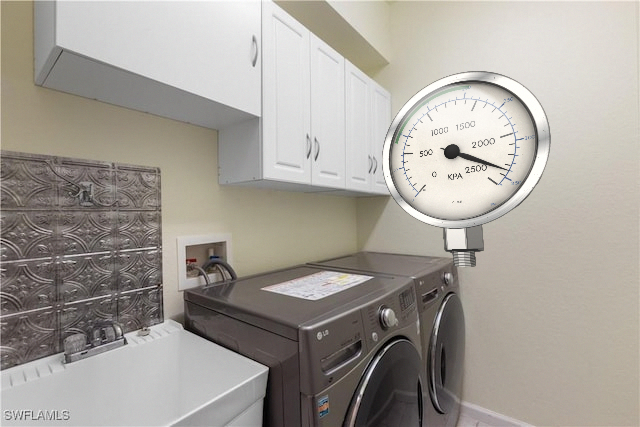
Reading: 2350 kPa
